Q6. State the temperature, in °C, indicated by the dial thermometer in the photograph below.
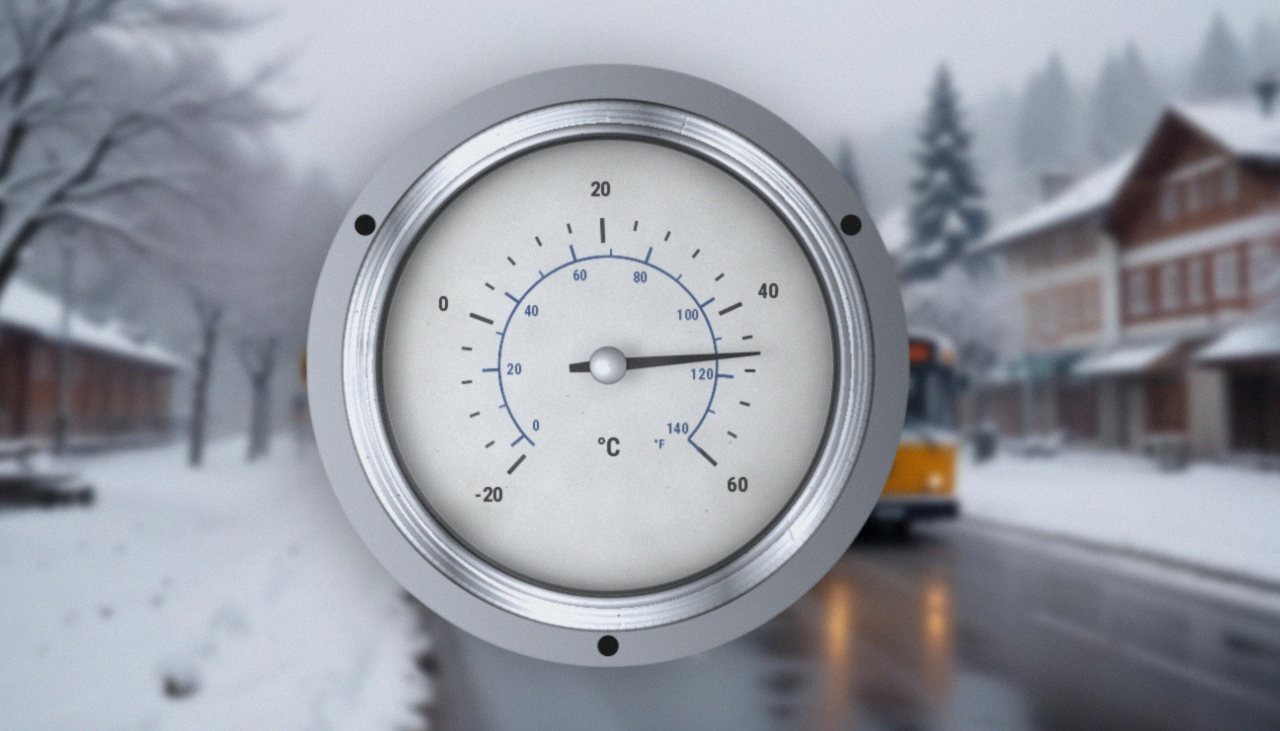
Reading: 46 °C
